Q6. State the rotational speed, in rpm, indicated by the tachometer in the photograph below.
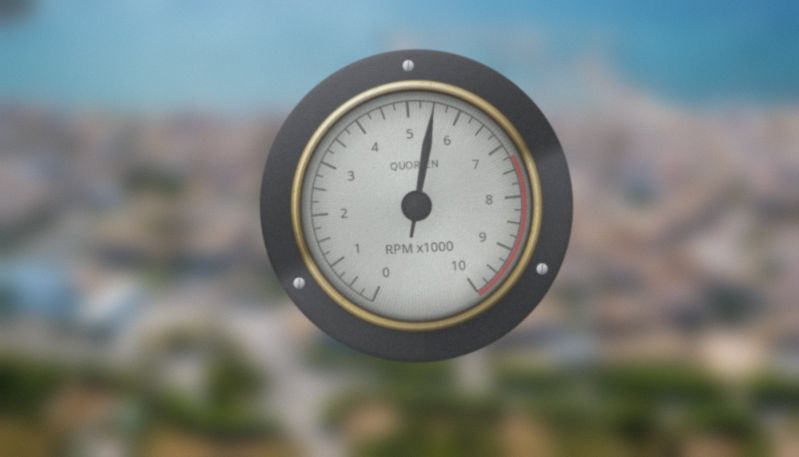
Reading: 5500 rpm
